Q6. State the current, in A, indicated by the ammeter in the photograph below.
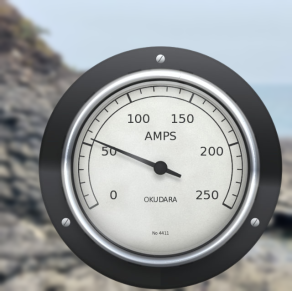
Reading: 55 A
